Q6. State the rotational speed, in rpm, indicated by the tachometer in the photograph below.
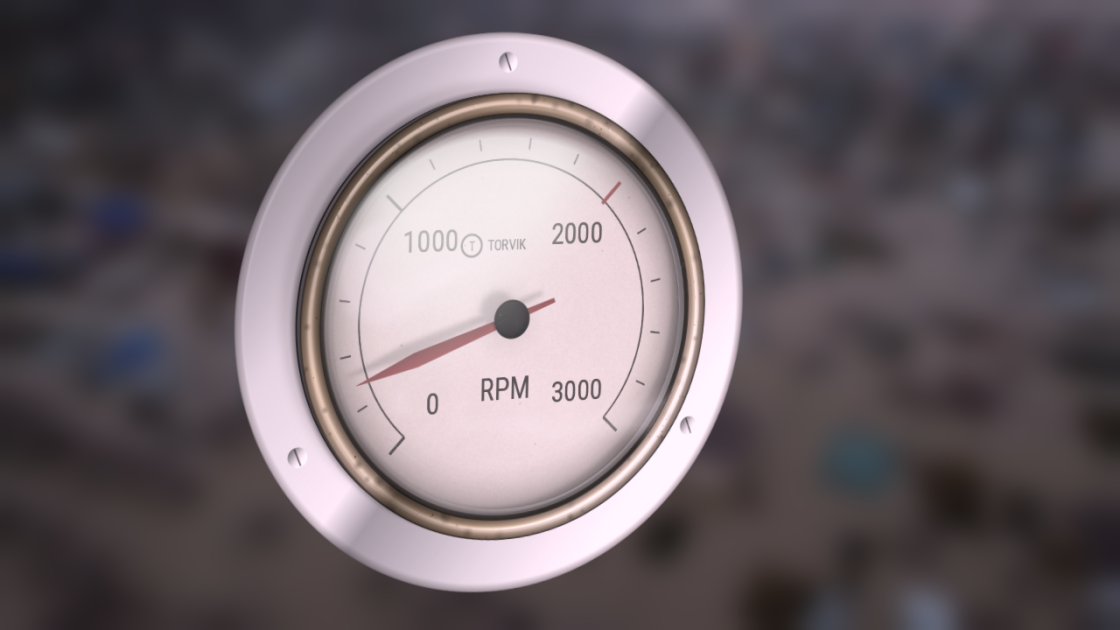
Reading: 300 rpm
